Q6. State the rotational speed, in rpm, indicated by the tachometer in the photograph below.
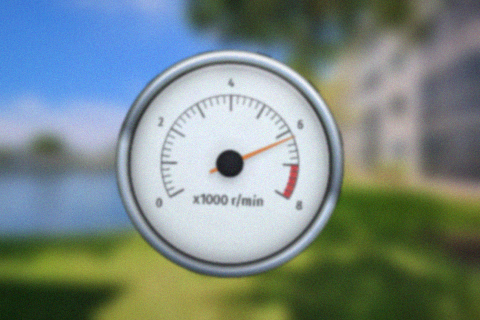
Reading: 6200 rpm
